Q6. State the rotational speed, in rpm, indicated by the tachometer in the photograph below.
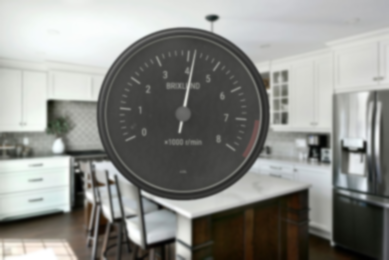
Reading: 4200 rpm
